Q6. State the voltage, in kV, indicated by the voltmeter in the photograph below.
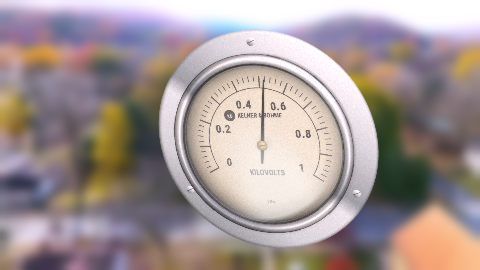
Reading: 0.52 kV
